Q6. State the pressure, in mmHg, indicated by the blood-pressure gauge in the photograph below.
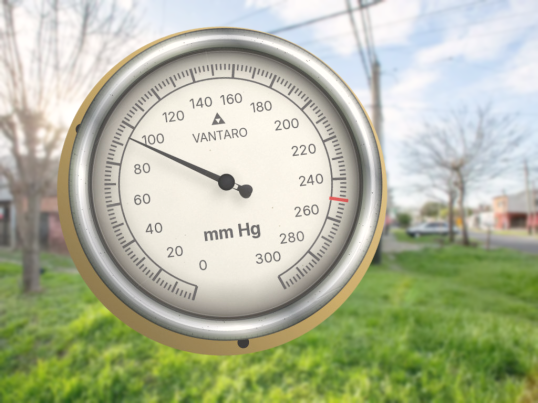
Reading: 94 mmHg
